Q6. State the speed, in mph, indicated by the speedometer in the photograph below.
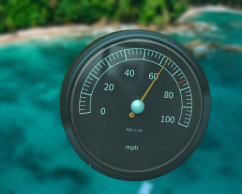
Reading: 62 mph
